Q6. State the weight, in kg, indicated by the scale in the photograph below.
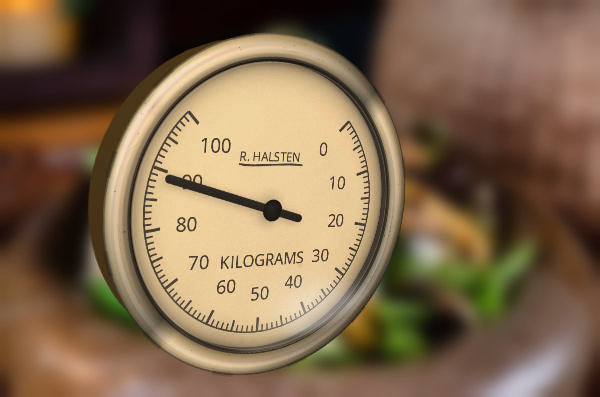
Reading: 89 kg
